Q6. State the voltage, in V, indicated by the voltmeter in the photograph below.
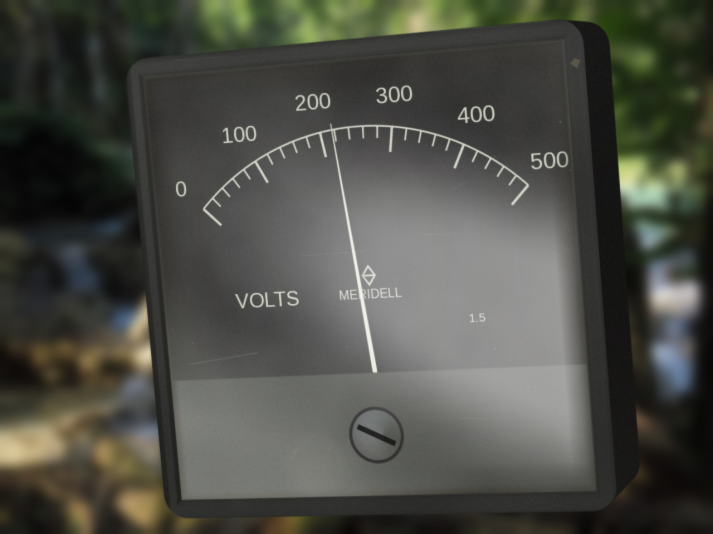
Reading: 220 V
